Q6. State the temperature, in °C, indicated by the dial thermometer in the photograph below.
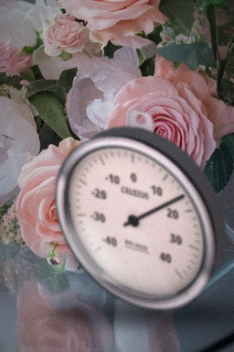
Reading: 16 °C
